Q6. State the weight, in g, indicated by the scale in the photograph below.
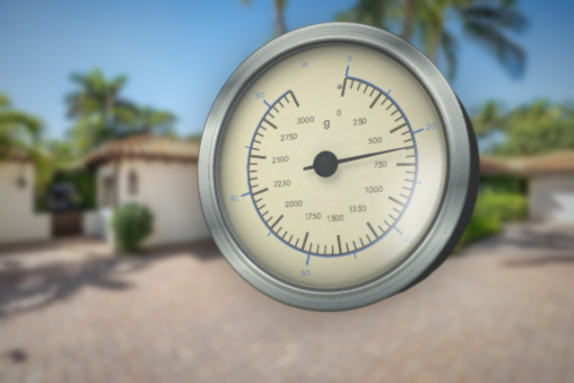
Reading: 650 g
